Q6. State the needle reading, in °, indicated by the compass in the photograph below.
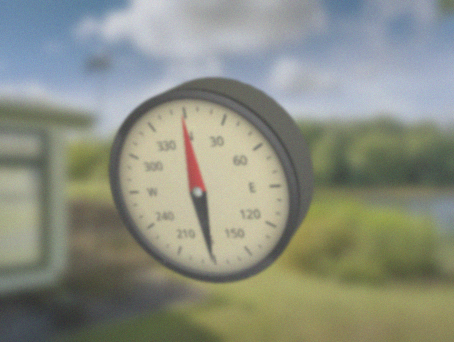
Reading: 0 °
